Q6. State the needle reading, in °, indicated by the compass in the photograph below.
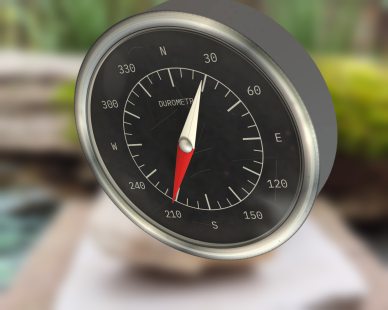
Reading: 210 °
